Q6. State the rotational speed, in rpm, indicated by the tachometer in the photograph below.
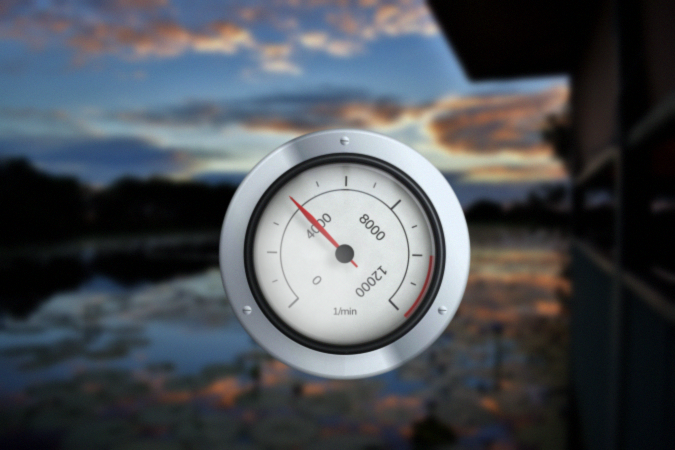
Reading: 4000 rpm
